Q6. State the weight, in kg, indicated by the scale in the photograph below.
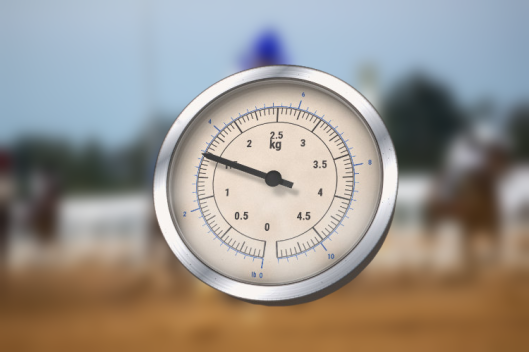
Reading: 1.5 kg
